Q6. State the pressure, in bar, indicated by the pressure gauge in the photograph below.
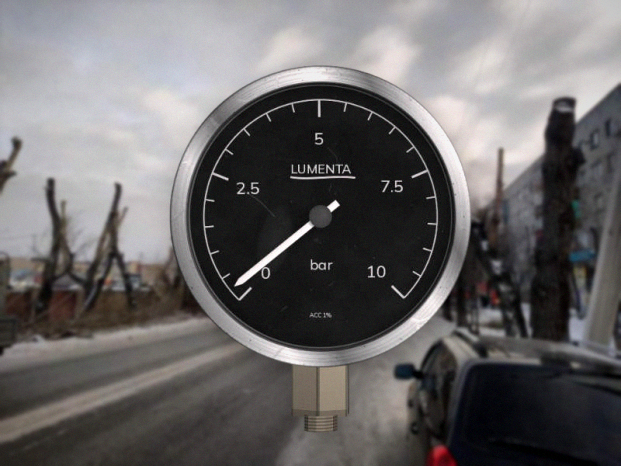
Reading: 0.25 bar
